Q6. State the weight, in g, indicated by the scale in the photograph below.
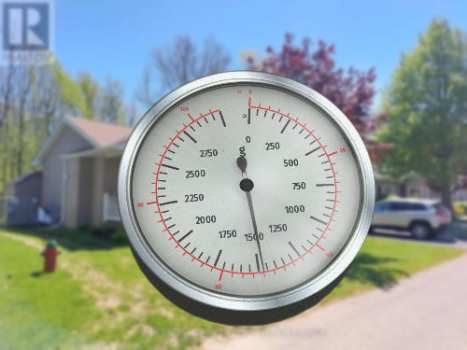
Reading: 1475 g
